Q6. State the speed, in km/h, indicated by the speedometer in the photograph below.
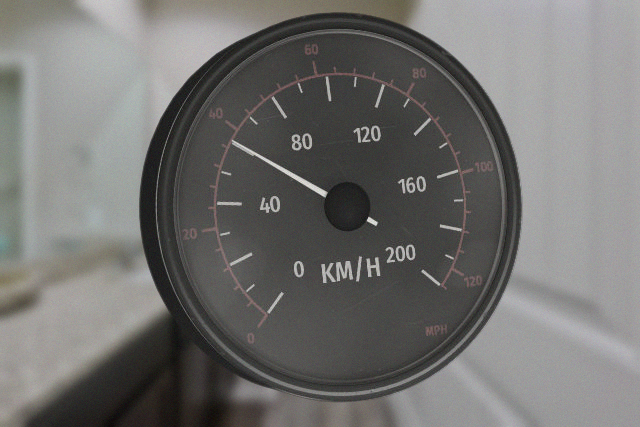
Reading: 60 km/h
